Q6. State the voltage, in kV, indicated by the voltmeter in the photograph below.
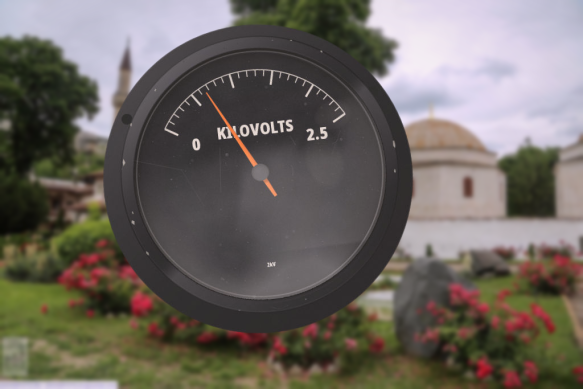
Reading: 0.65 kV
